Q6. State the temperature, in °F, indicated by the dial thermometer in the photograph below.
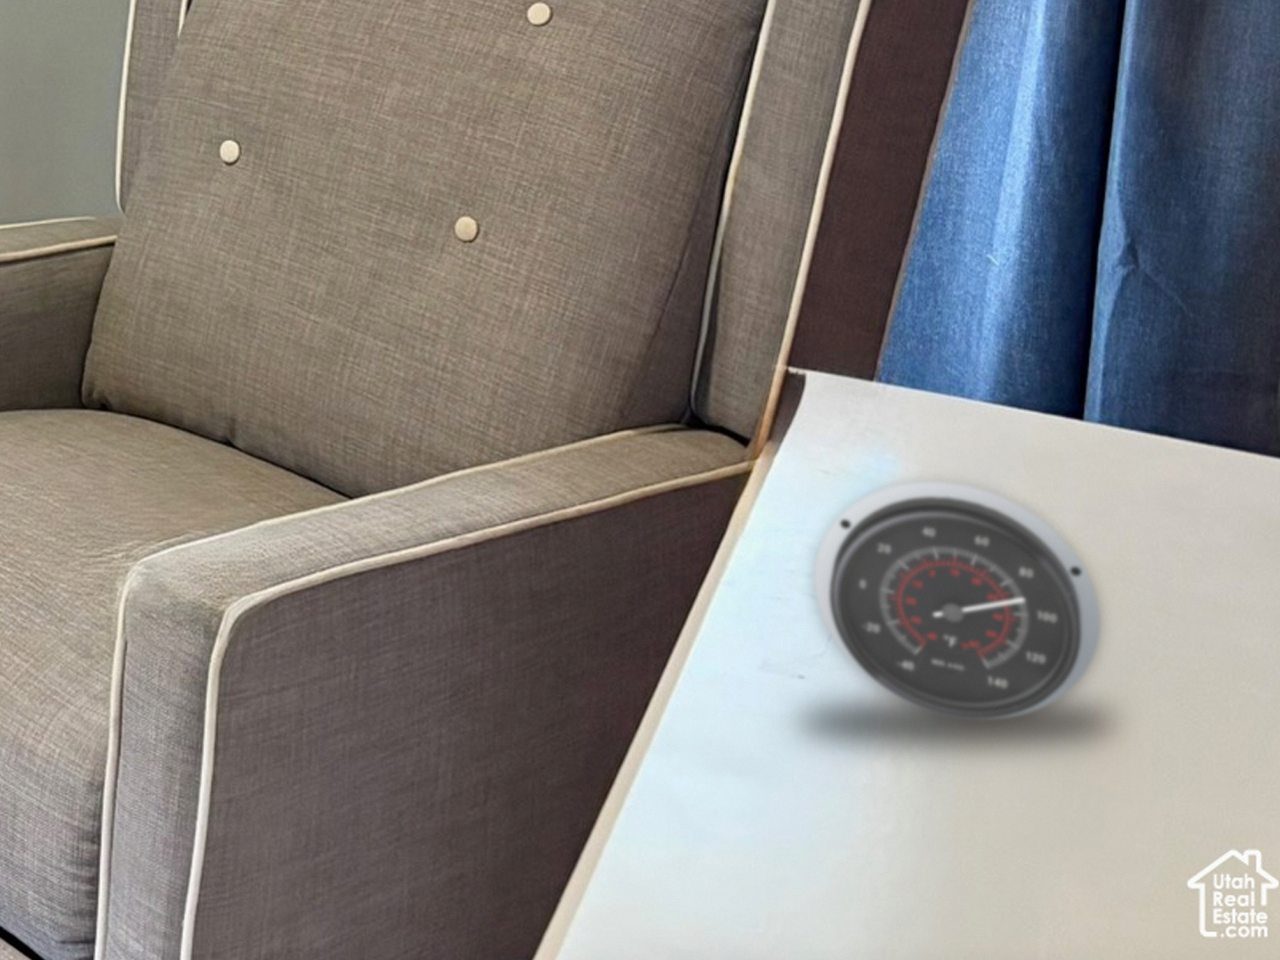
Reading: 90 °F
